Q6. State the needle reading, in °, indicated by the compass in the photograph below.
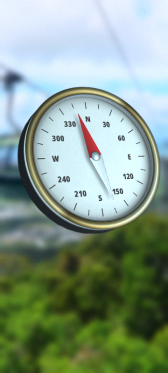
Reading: 345 °
